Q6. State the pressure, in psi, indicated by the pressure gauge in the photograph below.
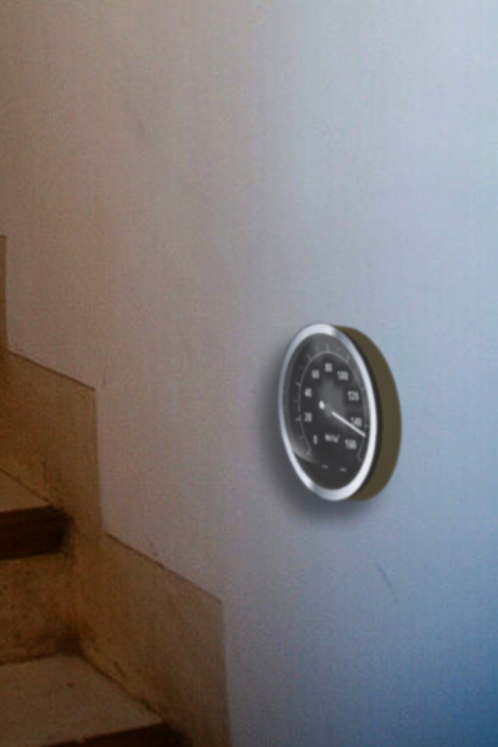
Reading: 145 psi
